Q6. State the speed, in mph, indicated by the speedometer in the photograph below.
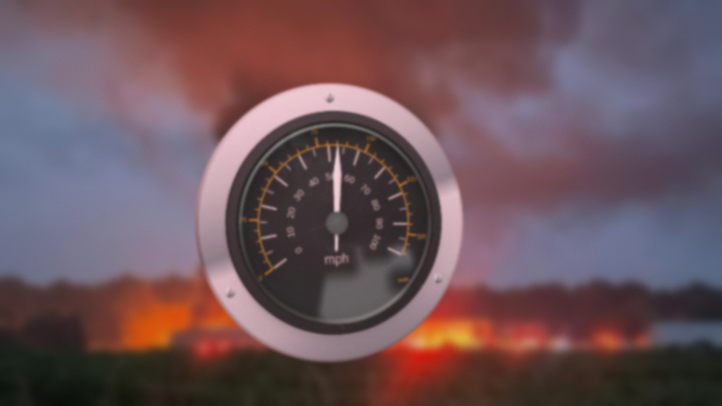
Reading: 52.5 mph
